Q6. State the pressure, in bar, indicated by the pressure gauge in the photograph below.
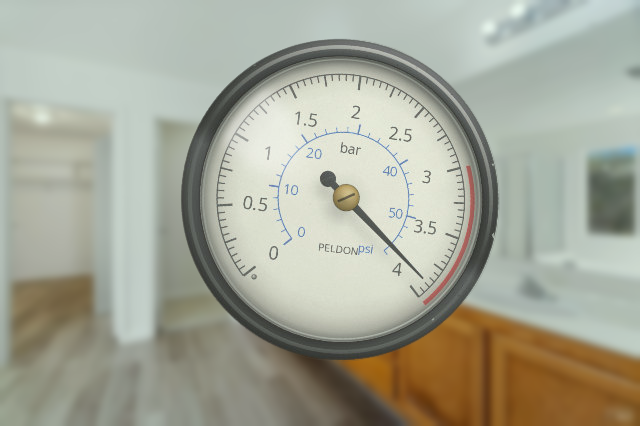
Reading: 3.9 bar
